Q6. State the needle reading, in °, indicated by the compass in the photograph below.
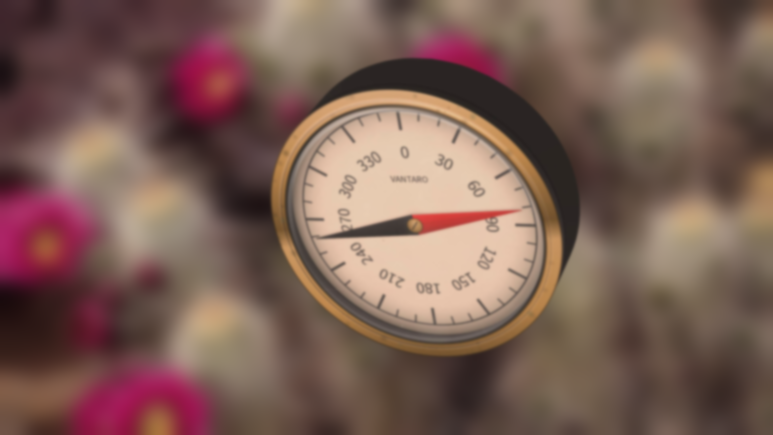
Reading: 80 °
